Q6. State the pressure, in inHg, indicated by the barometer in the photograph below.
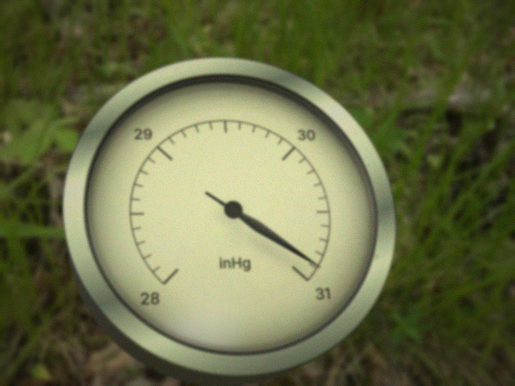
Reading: 30.9 inHg
